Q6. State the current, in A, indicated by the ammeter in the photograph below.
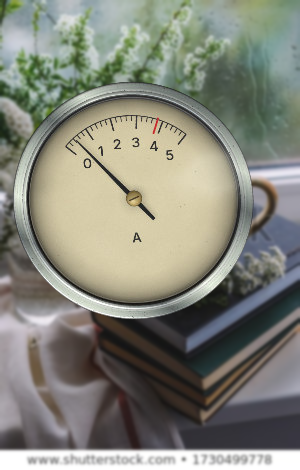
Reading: 0.4 A
